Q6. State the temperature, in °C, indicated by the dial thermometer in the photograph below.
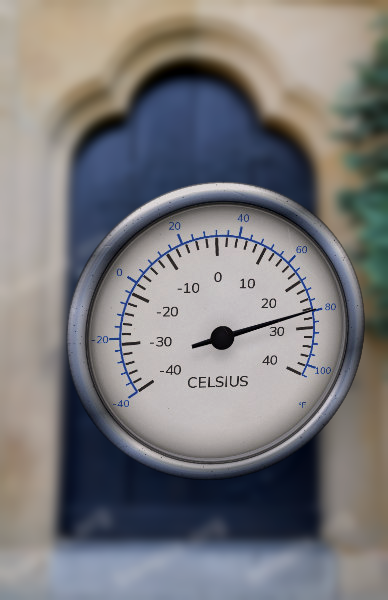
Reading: 26 °C
